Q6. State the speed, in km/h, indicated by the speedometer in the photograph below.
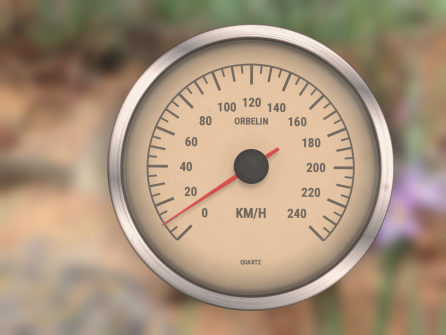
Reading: 10 km/h
